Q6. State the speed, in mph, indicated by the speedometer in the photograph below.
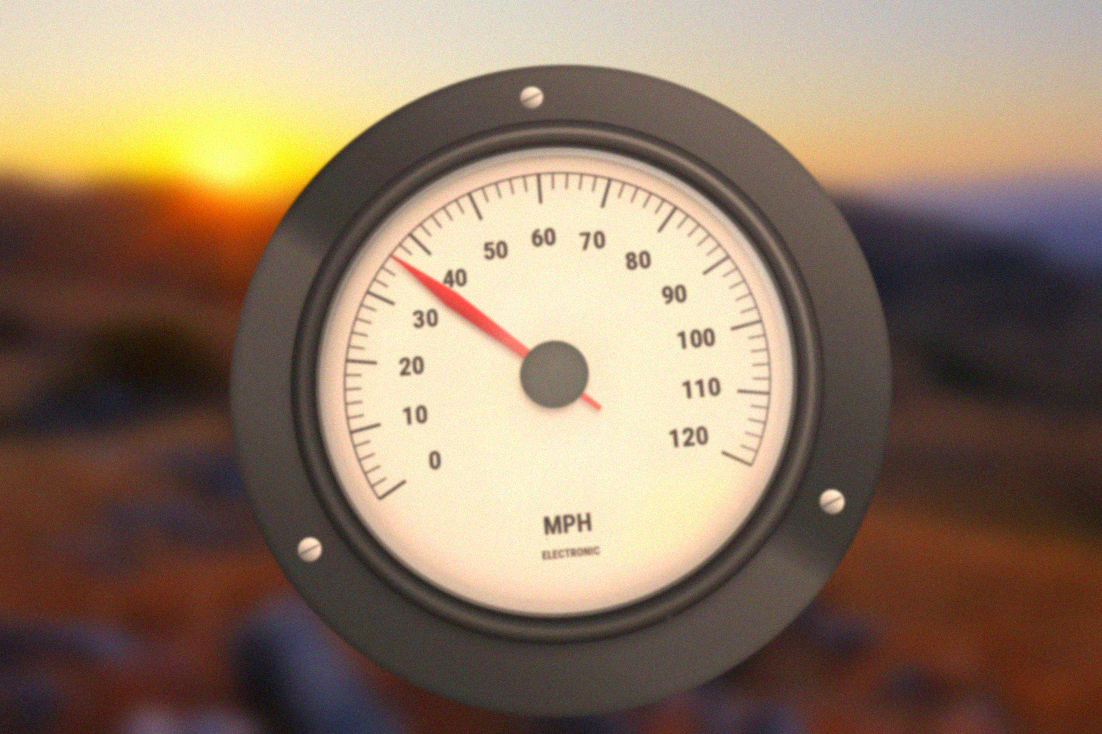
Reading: 36 mph
